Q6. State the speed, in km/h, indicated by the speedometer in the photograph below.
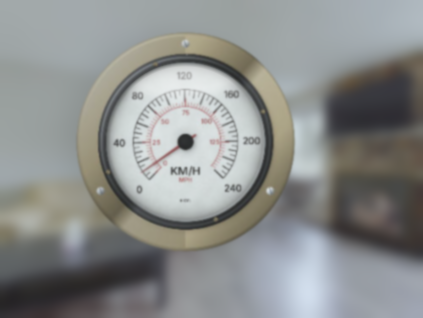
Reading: 10 km/h
